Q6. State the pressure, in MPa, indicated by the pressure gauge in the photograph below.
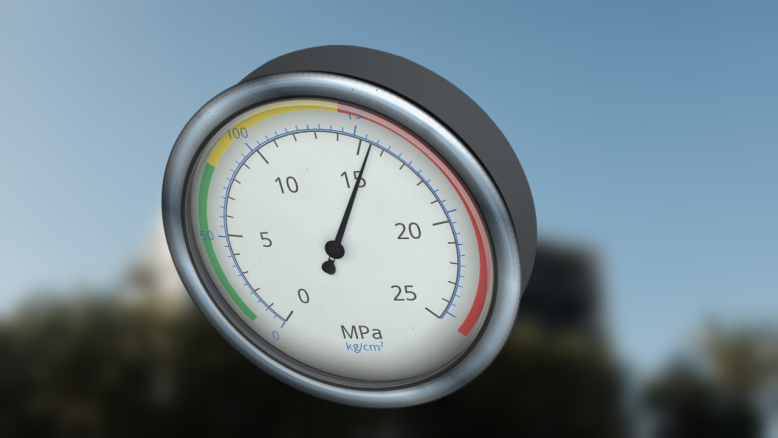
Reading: 15.5 MPa
